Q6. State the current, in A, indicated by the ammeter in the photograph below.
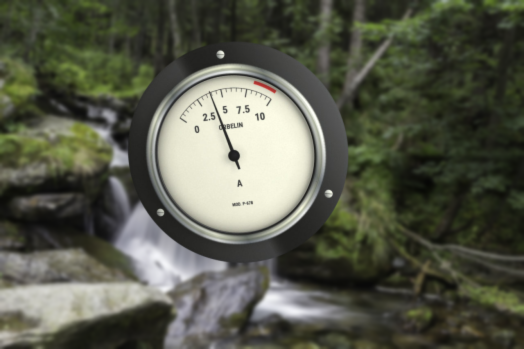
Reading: 4 A
